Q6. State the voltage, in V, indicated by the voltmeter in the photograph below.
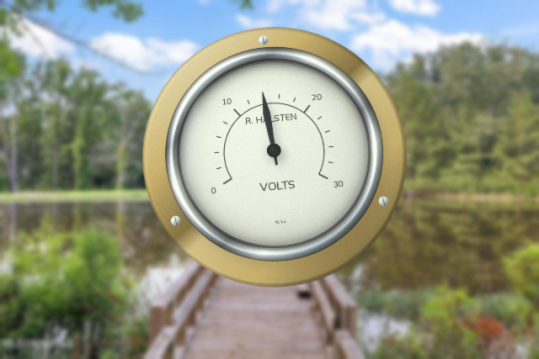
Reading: 14 V
